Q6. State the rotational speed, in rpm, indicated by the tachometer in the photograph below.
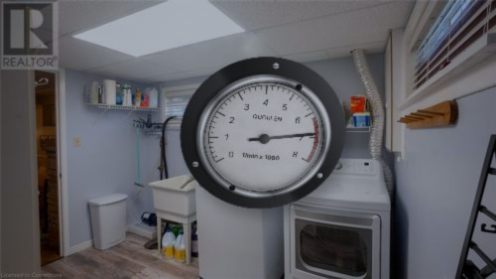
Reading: 6800 rpm
